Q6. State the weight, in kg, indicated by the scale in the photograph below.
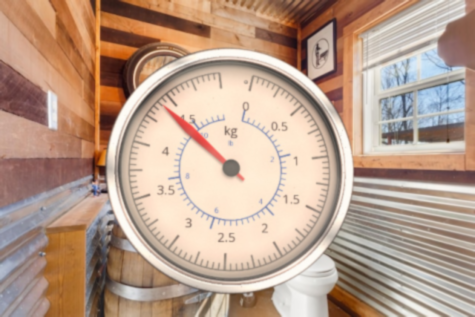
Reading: 4.4 kg
